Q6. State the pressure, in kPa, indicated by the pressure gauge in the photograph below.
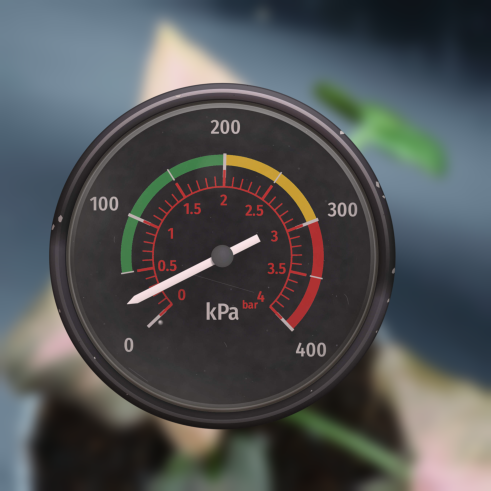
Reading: 25 kPa
